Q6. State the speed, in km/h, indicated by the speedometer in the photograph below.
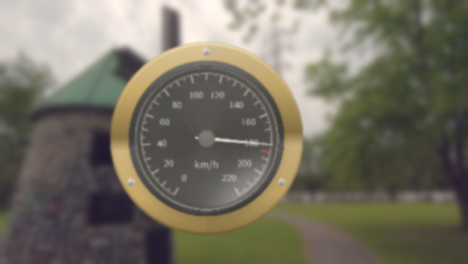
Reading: 180 km/h
